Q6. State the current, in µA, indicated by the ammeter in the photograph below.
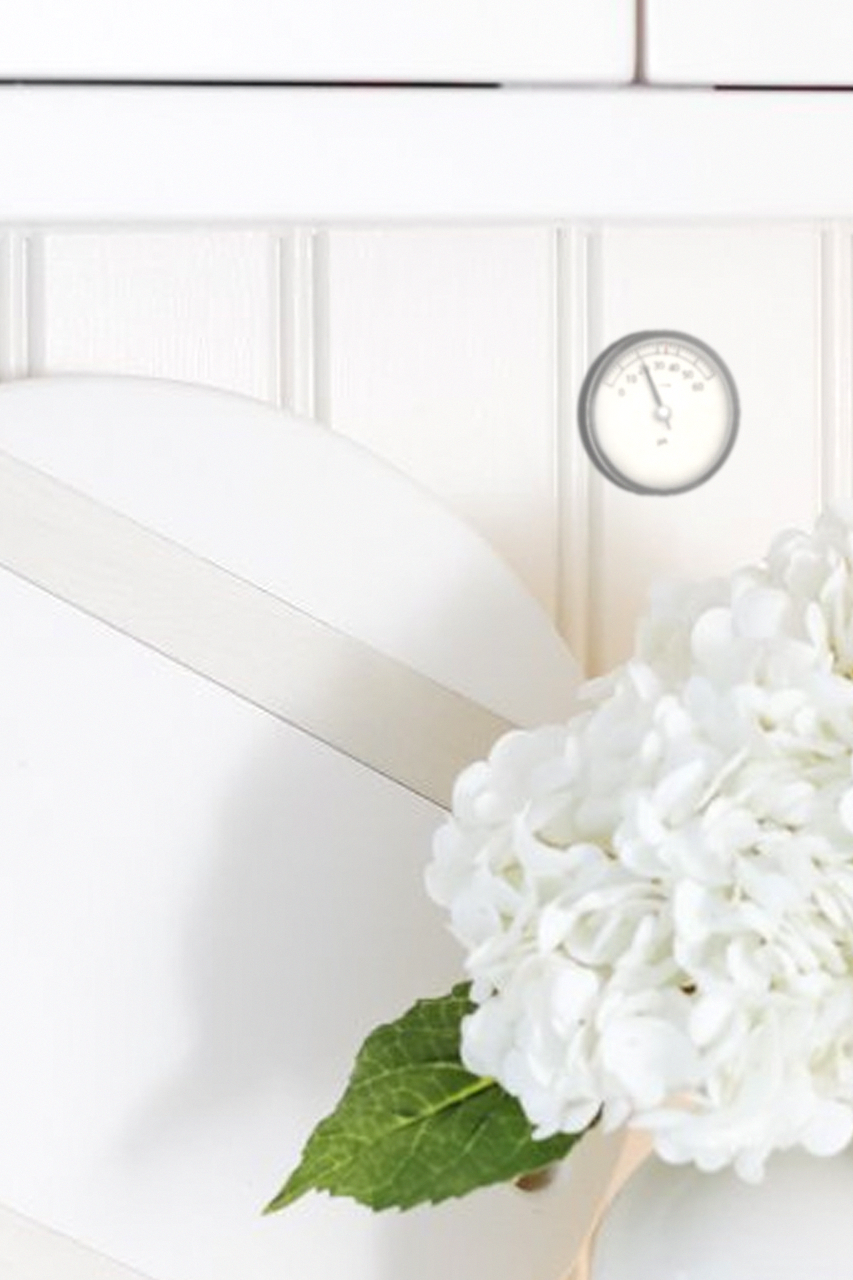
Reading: 20 µA
